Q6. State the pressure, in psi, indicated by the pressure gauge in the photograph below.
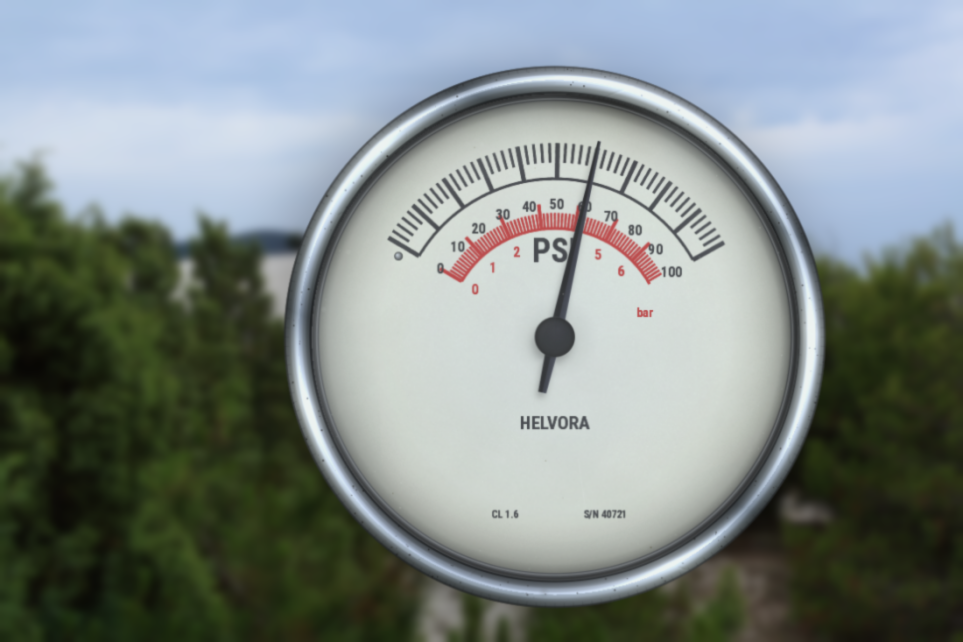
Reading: 60 psi
